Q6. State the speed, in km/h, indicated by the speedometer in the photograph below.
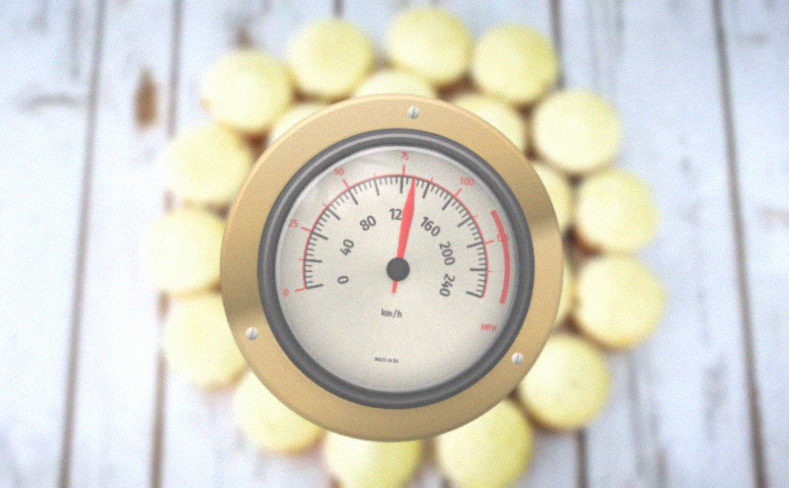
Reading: 128 km/h
